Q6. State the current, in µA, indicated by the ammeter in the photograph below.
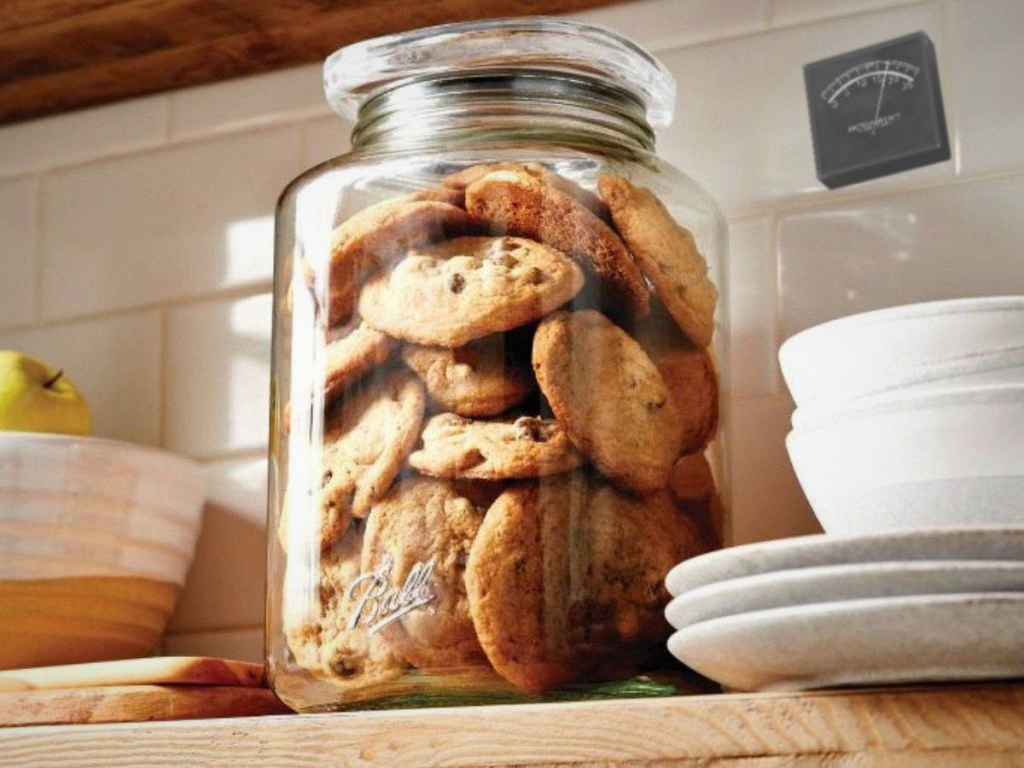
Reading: 17.5 µA
